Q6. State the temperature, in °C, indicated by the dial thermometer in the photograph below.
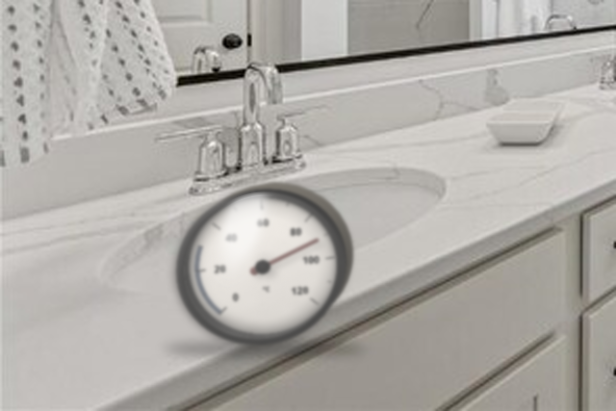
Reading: 90 °C
